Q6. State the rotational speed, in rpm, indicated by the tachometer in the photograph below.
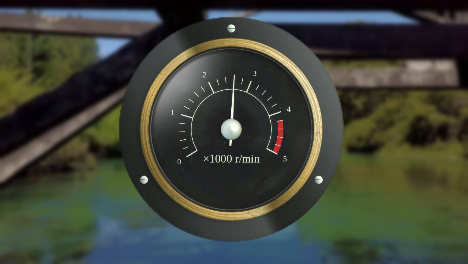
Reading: 2600 rpm
